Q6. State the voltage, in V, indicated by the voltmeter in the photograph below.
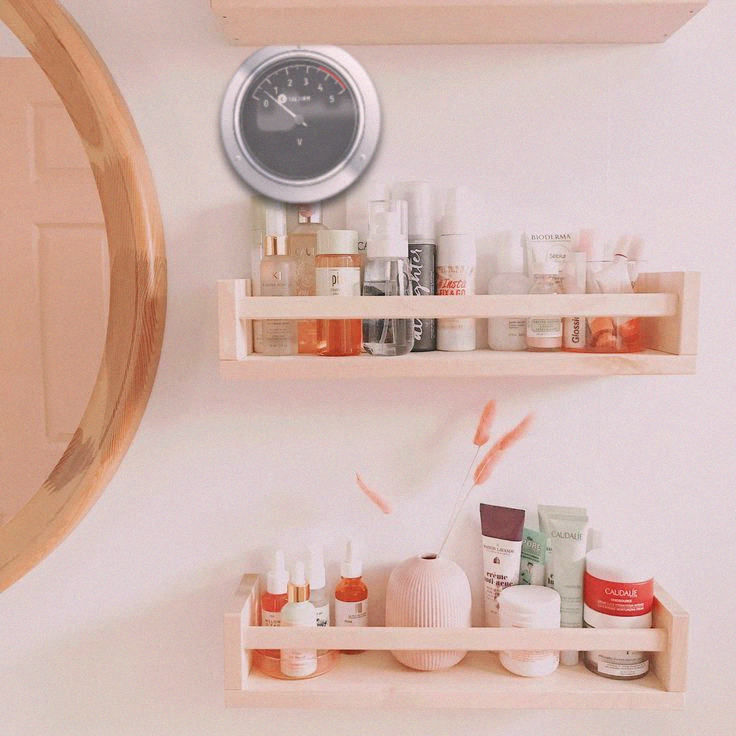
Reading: 0.5 V
